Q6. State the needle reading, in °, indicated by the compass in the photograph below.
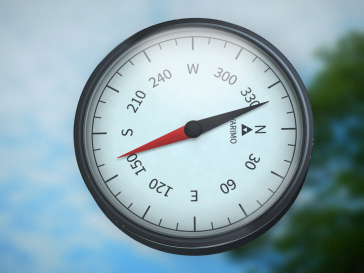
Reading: 160 °
